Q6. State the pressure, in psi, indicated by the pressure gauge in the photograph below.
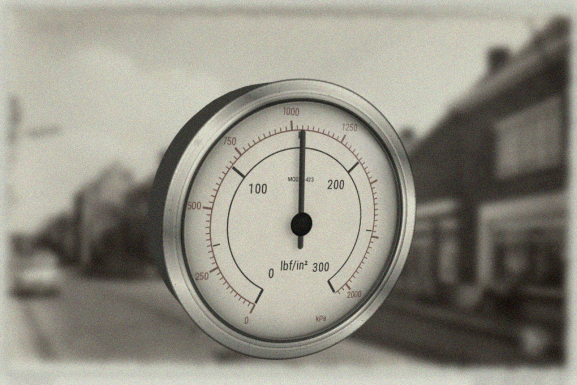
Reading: 150 psi
